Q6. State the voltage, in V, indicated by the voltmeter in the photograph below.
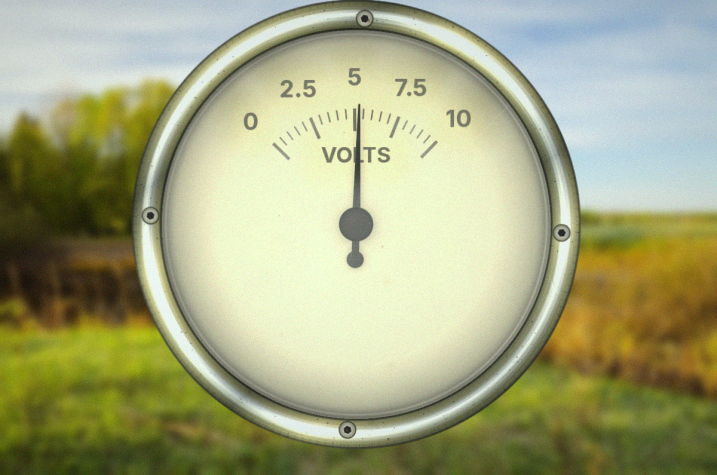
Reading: 5.25 V
